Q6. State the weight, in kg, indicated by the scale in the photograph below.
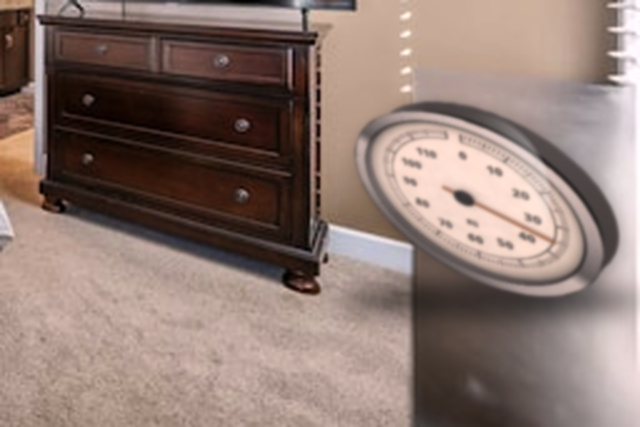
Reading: 35 kg
